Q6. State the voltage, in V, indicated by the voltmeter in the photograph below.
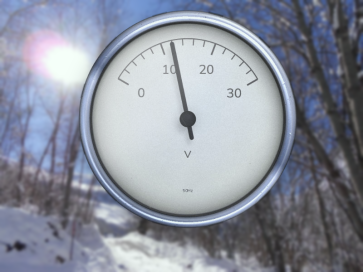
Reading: 12 V
